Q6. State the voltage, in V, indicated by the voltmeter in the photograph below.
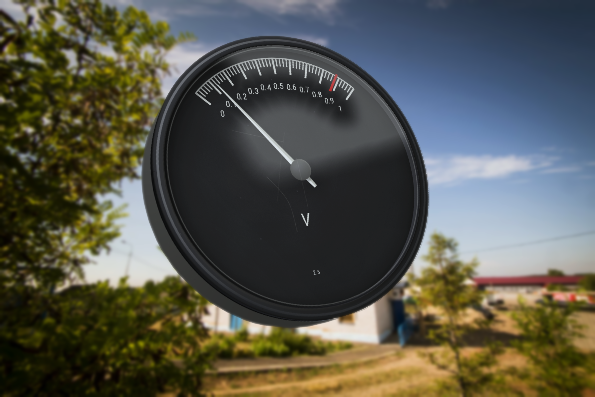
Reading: 0.1 V
